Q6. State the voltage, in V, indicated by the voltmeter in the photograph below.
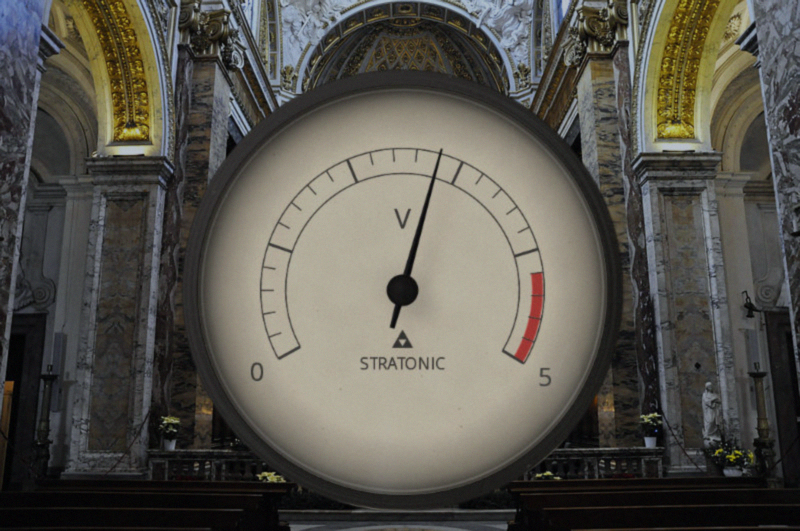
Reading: 2.8 V
